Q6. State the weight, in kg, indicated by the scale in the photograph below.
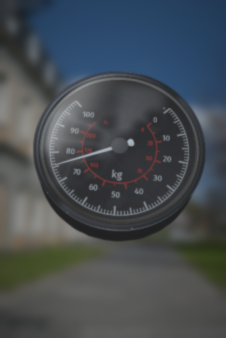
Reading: 75 kg
